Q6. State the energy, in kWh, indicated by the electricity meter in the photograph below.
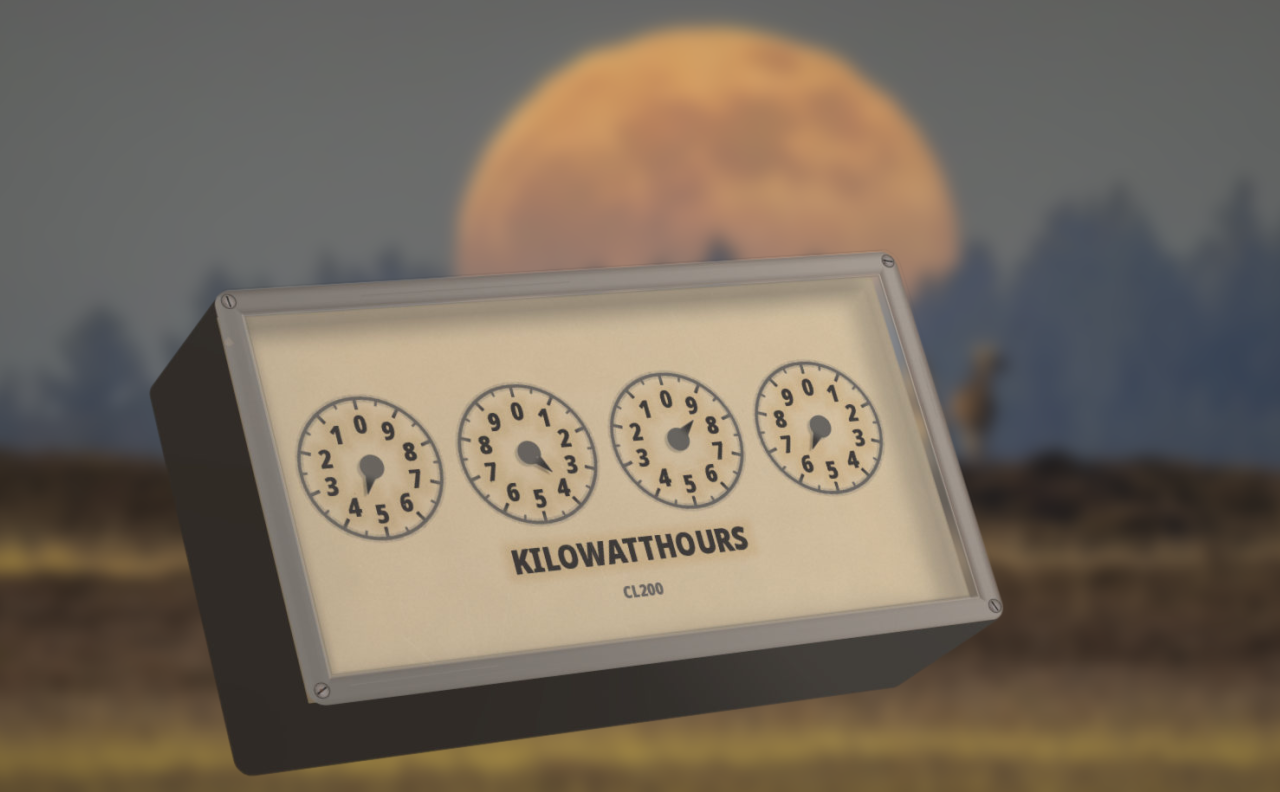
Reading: 4386 kWh
